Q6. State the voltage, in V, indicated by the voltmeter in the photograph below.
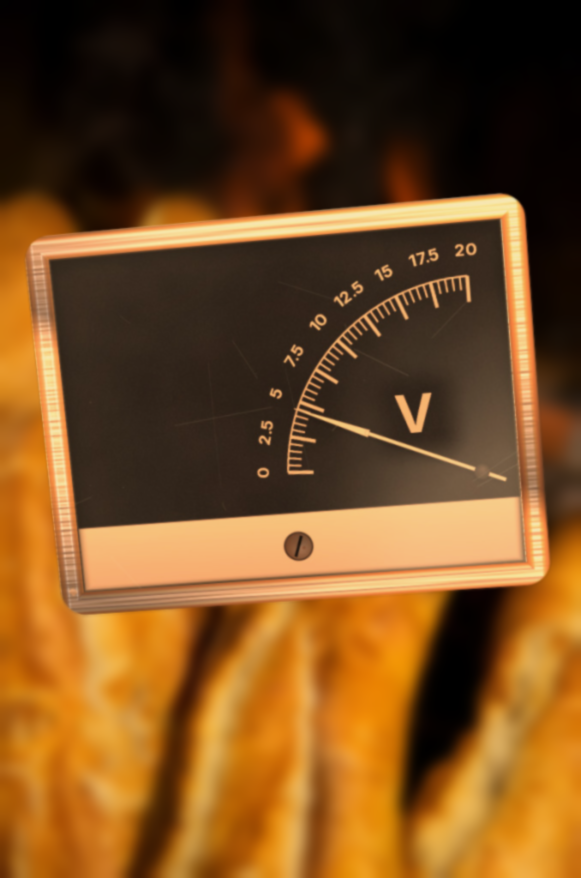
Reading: 4.5 V
